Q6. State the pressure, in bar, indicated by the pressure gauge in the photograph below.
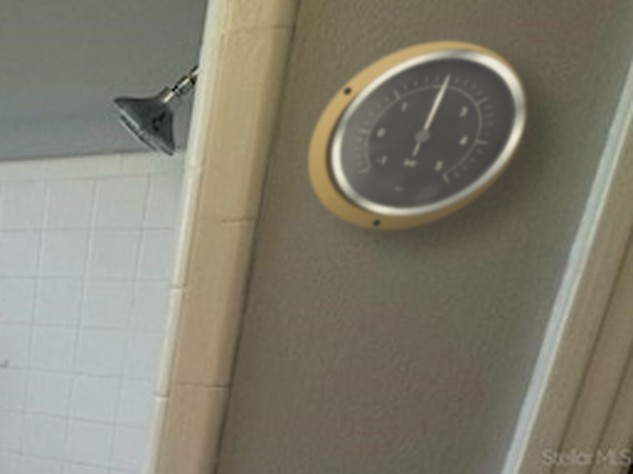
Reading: 2 bar
